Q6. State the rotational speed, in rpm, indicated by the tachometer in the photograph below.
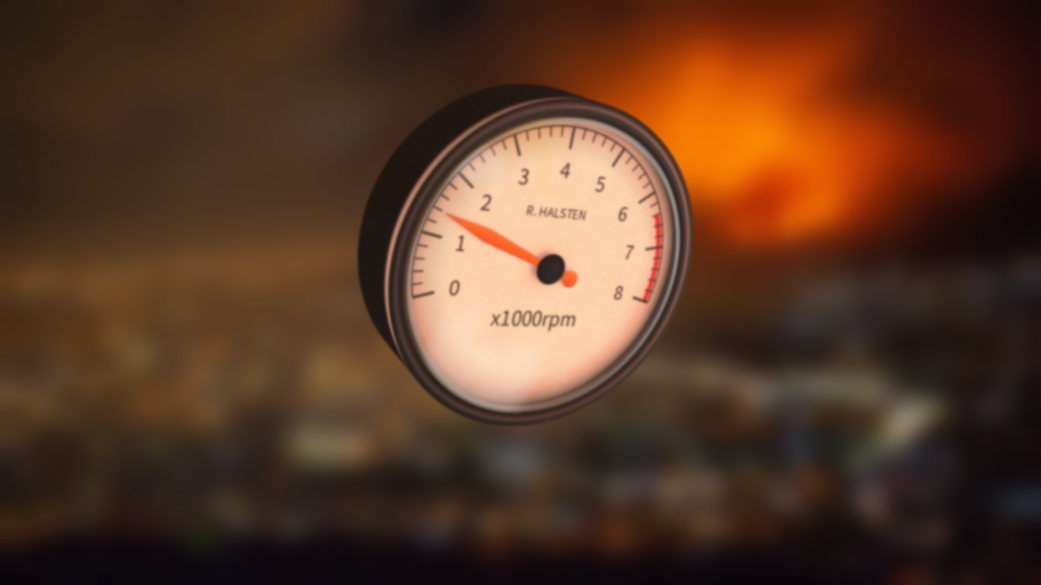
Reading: 1400 rpm
